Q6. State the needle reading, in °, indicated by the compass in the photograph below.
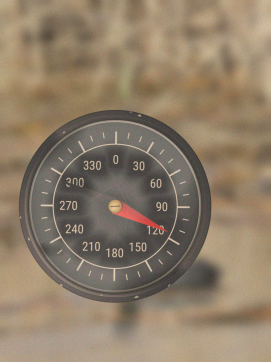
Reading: 115 °
